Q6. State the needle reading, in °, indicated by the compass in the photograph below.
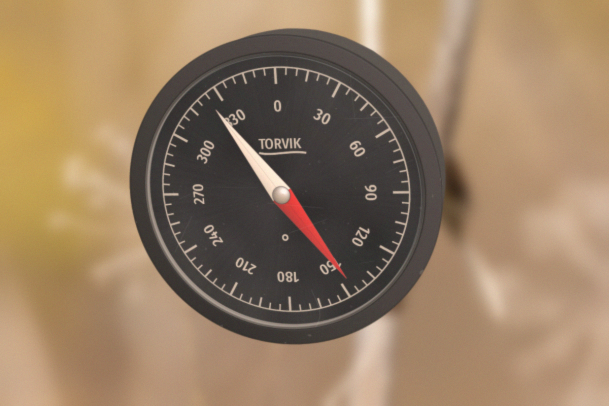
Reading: 145 °
